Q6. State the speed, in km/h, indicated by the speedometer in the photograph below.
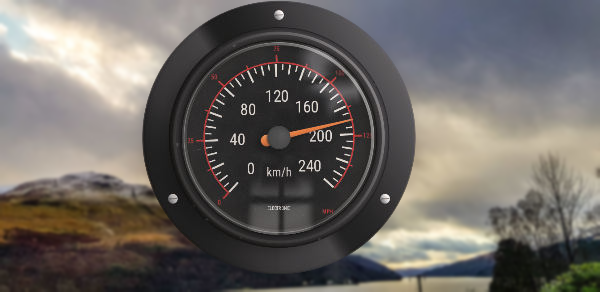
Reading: 190 km/h
